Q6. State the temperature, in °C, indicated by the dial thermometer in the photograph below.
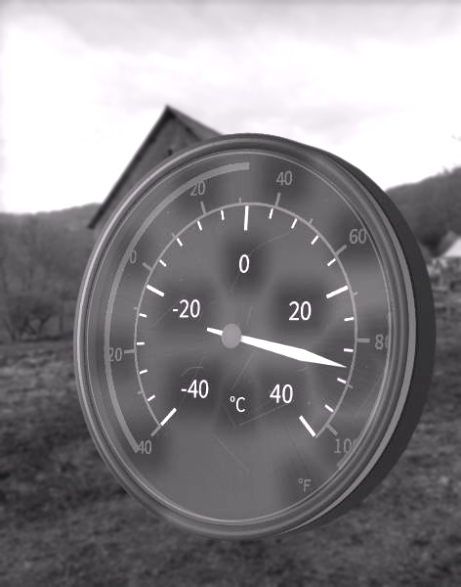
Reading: 30 °C
